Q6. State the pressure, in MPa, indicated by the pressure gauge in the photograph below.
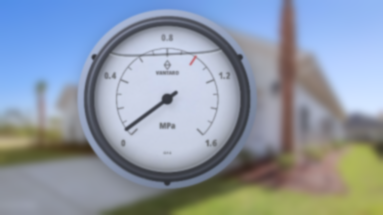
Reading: 0.05 MPa
